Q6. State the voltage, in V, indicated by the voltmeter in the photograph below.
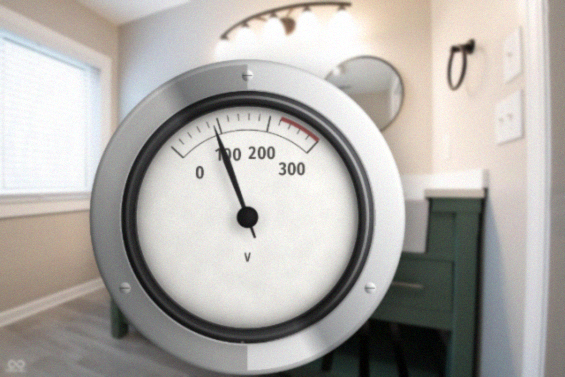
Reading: 90 V
